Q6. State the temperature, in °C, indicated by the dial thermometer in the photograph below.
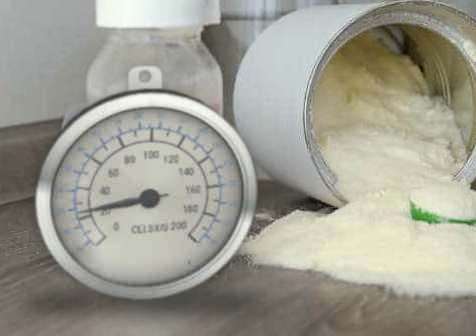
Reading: 25 °C
